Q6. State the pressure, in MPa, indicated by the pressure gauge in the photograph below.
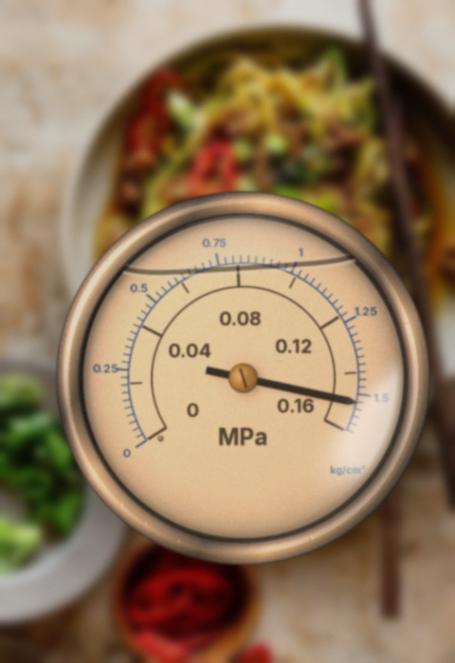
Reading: 0.15 MPa
